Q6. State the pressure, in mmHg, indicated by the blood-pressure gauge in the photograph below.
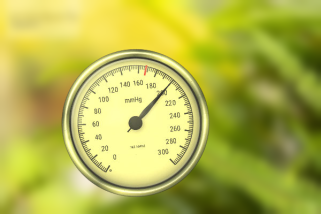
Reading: 200 mmHg
